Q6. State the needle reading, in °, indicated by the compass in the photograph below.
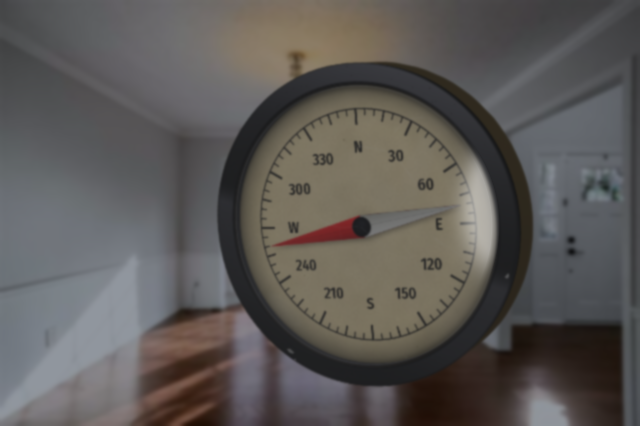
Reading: 260 °
